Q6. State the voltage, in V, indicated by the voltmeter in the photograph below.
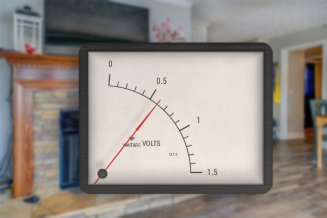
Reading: 0.6 V
